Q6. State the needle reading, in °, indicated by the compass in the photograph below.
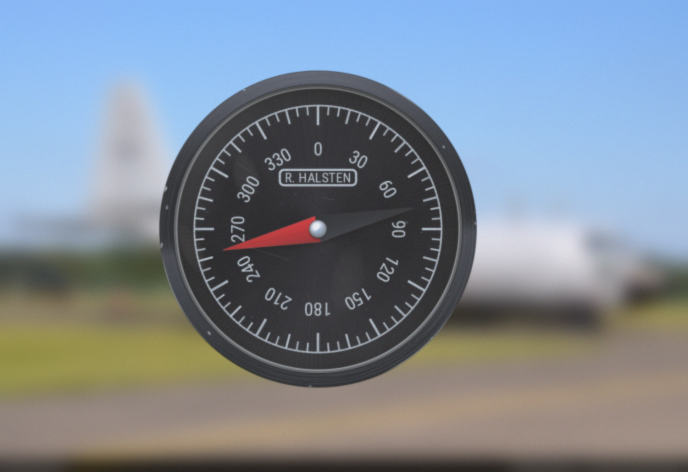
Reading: 257.5 °
